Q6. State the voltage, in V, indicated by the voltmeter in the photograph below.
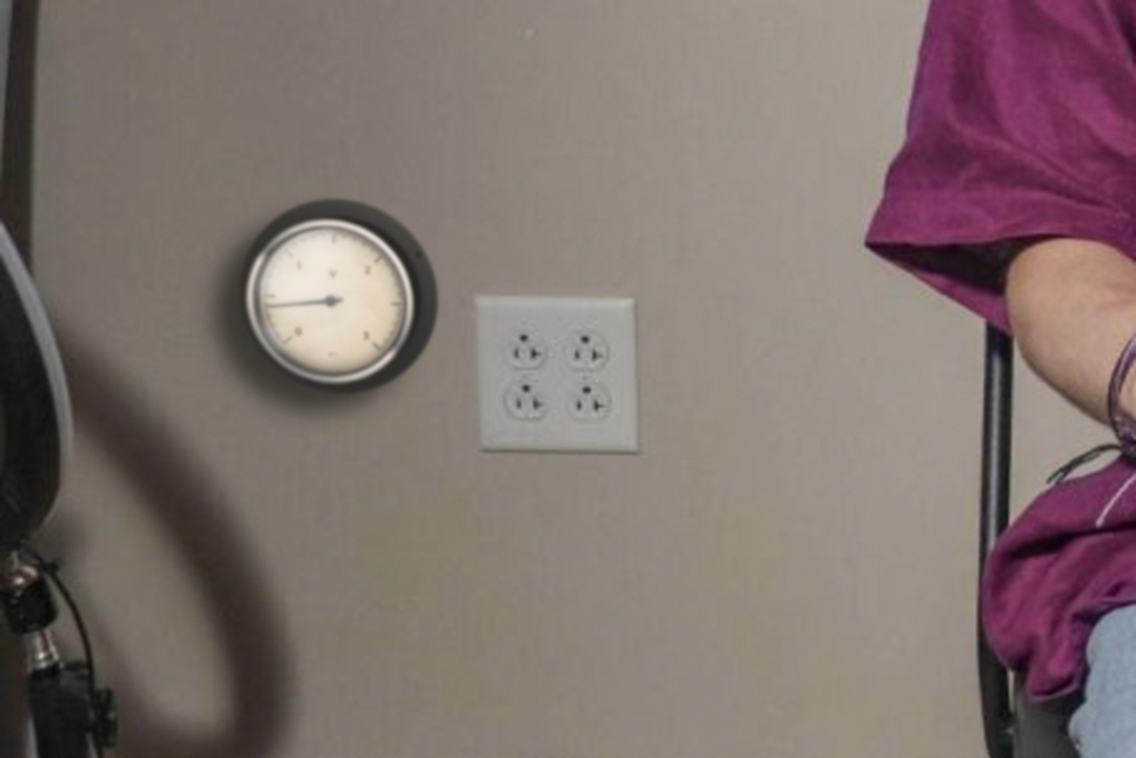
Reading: 0.4 V
